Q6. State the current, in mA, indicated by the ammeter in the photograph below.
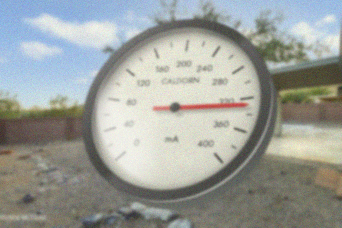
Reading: 330 mA
